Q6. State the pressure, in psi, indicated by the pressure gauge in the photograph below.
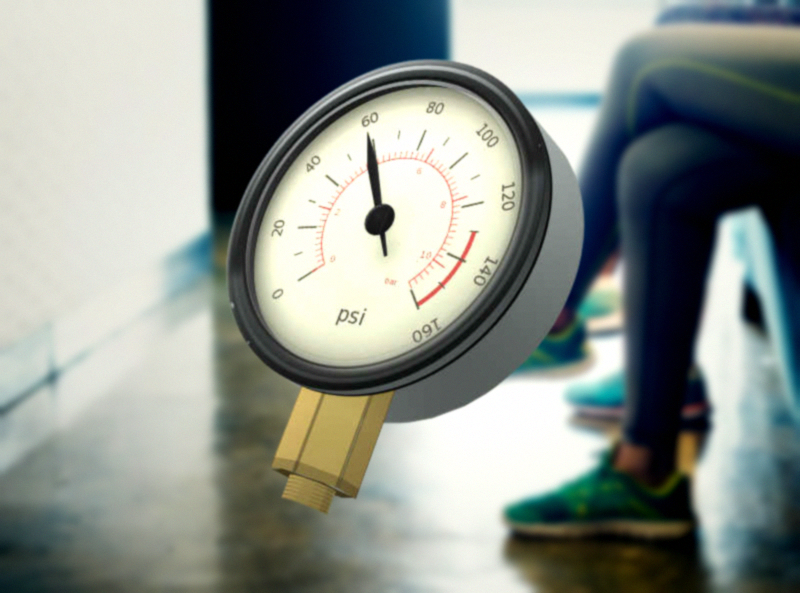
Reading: 60 psi
